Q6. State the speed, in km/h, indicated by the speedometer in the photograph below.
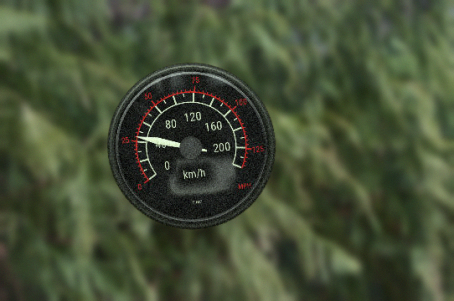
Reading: 45 km/h
